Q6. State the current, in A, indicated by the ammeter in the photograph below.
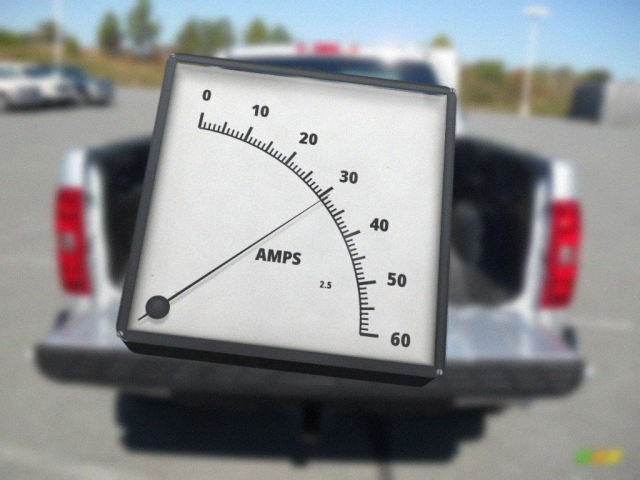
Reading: 31 A
